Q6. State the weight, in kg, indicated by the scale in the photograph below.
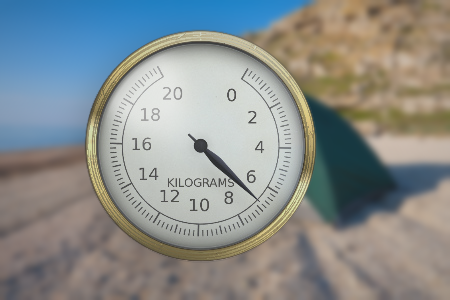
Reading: 6.8 kg
